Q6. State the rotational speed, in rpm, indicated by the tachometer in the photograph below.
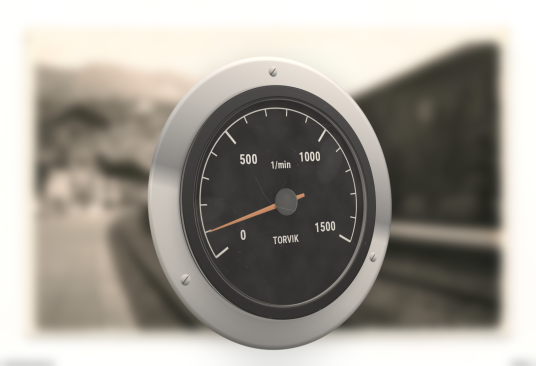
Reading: 100 rpm
